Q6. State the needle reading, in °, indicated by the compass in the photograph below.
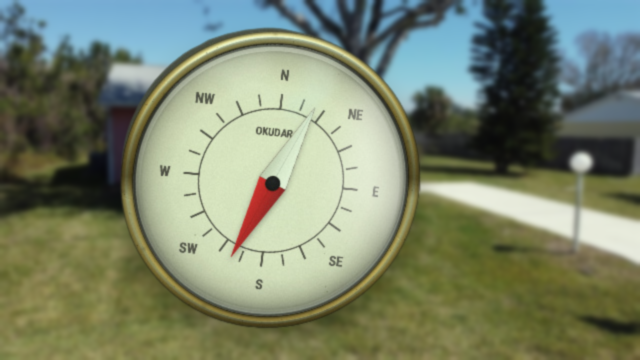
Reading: 202.5 °
